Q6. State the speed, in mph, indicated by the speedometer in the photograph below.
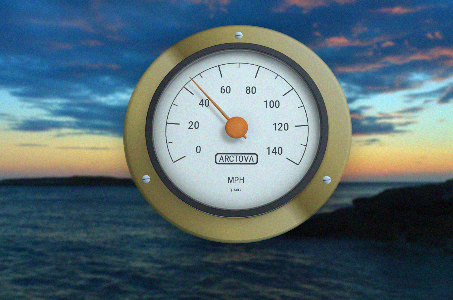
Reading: 45 mph
